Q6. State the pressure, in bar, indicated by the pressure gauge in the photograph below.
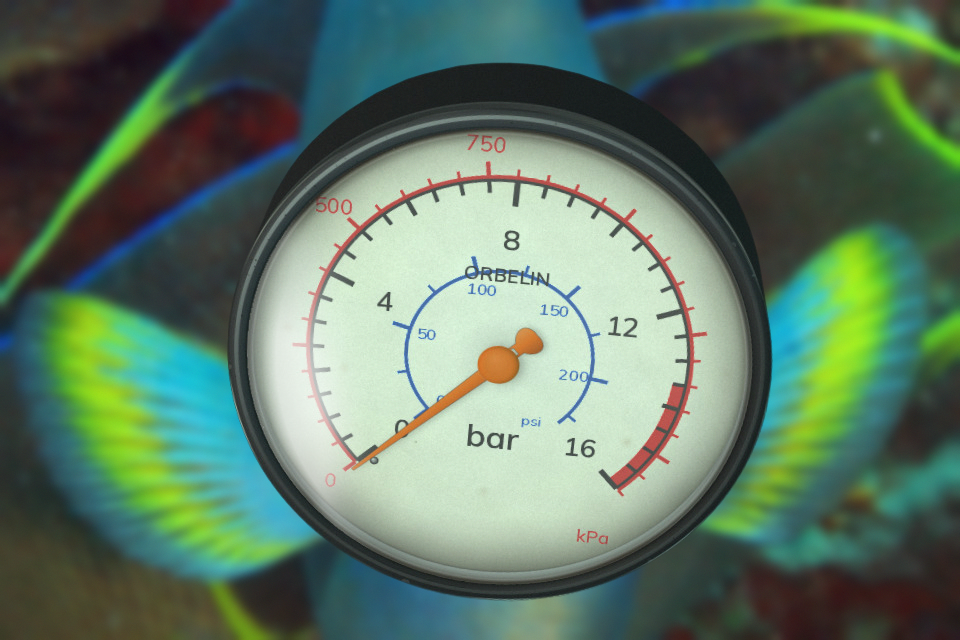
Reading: 0 bar
